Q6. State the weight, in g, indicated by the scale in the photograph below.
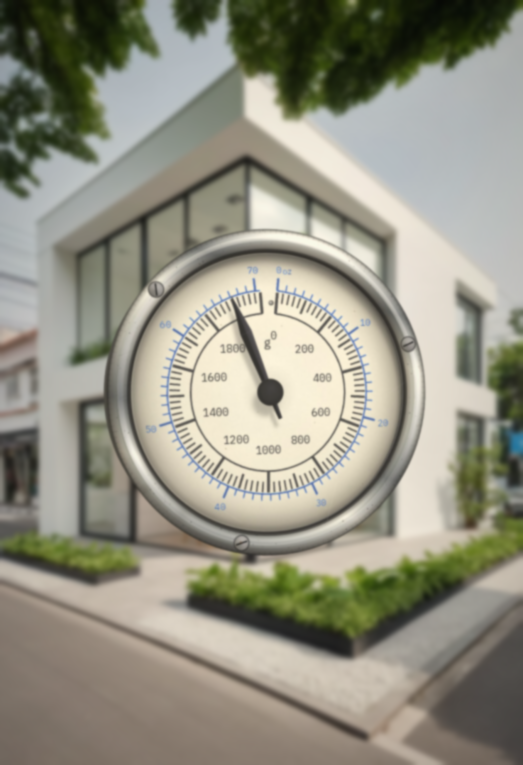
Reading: 1900 g
